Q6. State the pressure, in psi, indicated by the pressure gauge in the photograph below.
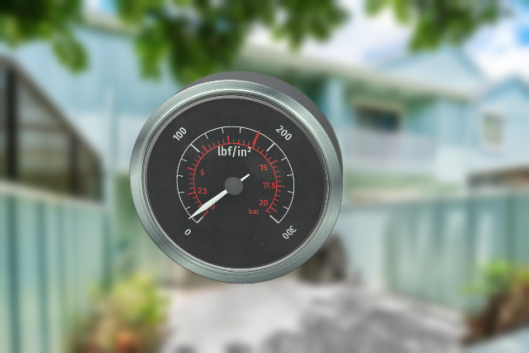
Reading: 10 psi
